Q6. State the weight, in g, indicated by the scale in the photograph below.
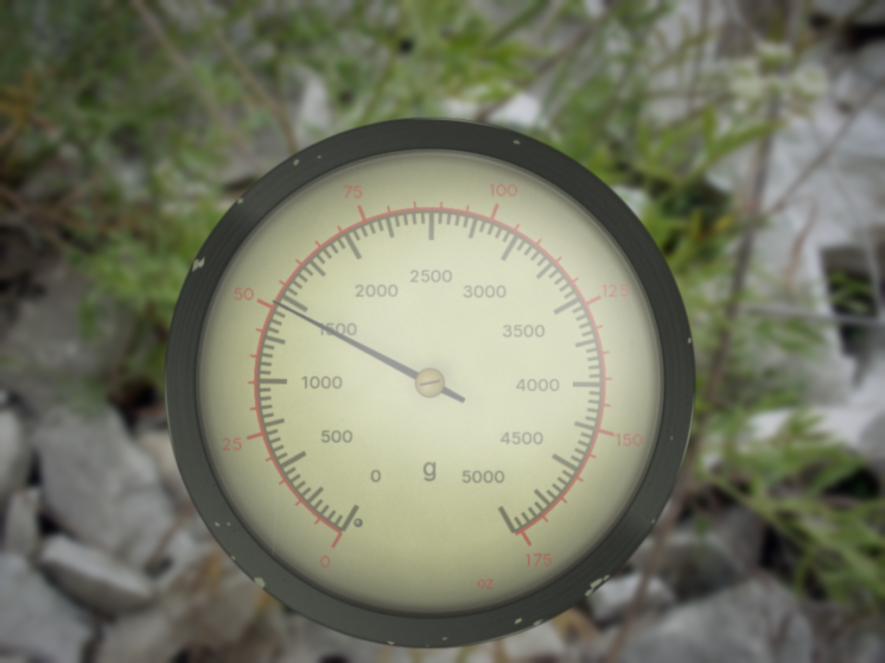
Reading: 1450 g
